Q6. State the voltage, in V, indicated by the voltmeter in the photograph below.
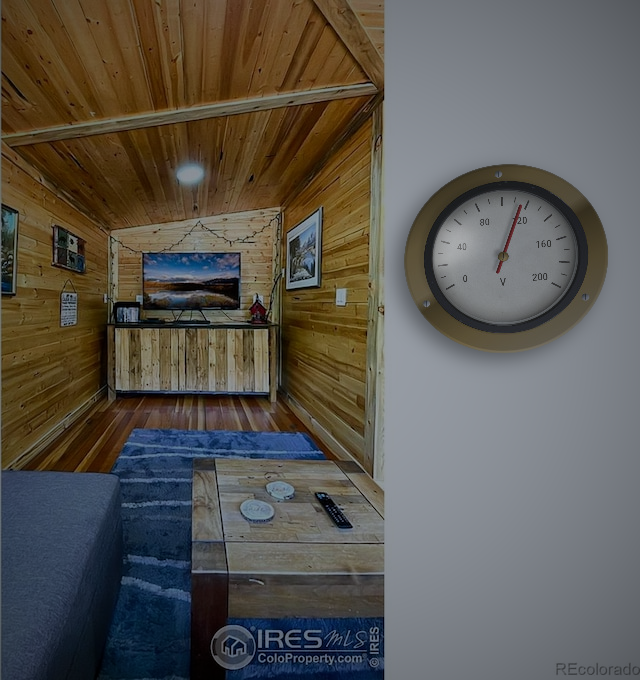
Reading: 115 V
